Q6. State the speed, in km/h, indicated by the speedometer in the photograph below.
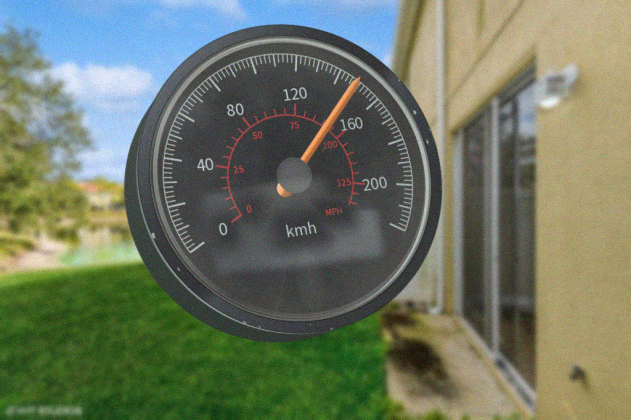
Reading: 148 km/h
